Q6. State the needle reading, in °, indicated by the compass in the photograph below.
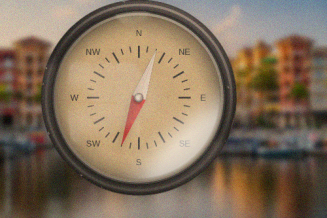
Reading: 200 °
